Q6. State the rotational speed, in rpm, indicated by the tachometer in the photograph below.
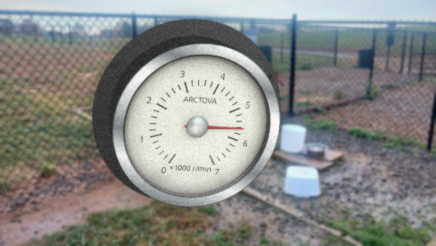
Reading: 5600 rpm
